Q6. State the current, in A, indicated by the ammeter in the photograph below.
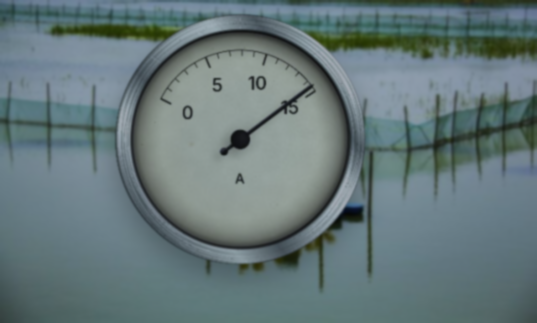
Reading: 14.5 A
